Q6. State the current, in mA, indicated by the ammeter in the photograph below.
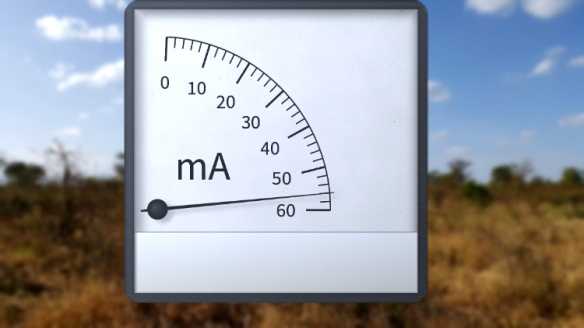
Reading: 56 mA
